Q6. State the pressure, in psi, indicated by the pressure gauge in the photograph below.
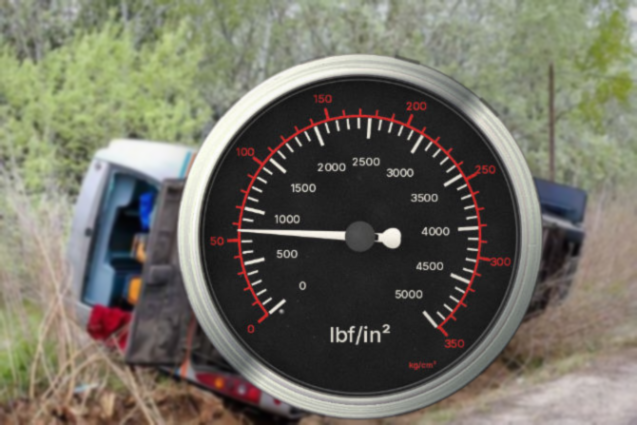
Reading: 800 psi
